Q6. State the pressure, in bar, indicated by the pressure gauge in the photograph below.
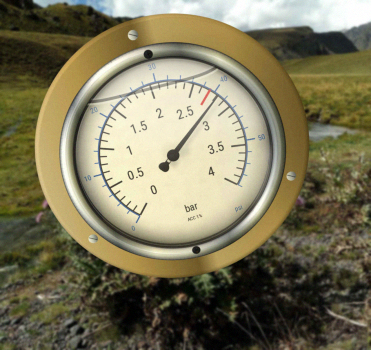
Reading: 2.8 bar
